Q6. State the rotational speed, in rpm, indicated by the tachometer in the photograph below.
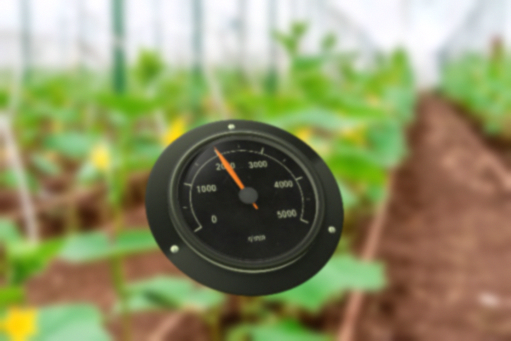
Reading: 2000 rpm
